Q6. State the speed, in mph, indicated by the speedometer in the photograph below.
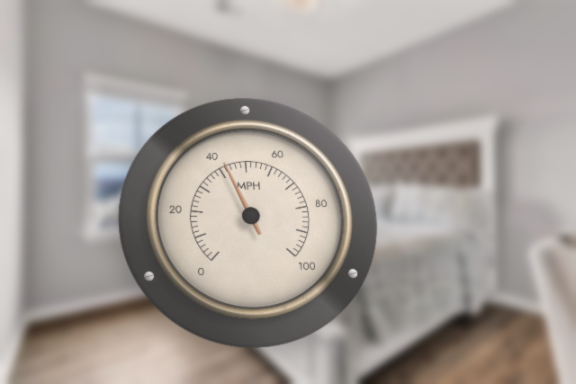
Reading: 42 mph
